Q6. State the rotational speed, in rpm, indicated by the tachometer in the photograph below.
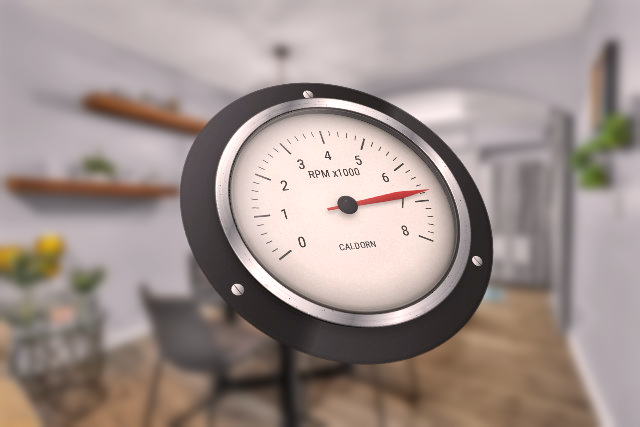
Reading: 6800 rpm
